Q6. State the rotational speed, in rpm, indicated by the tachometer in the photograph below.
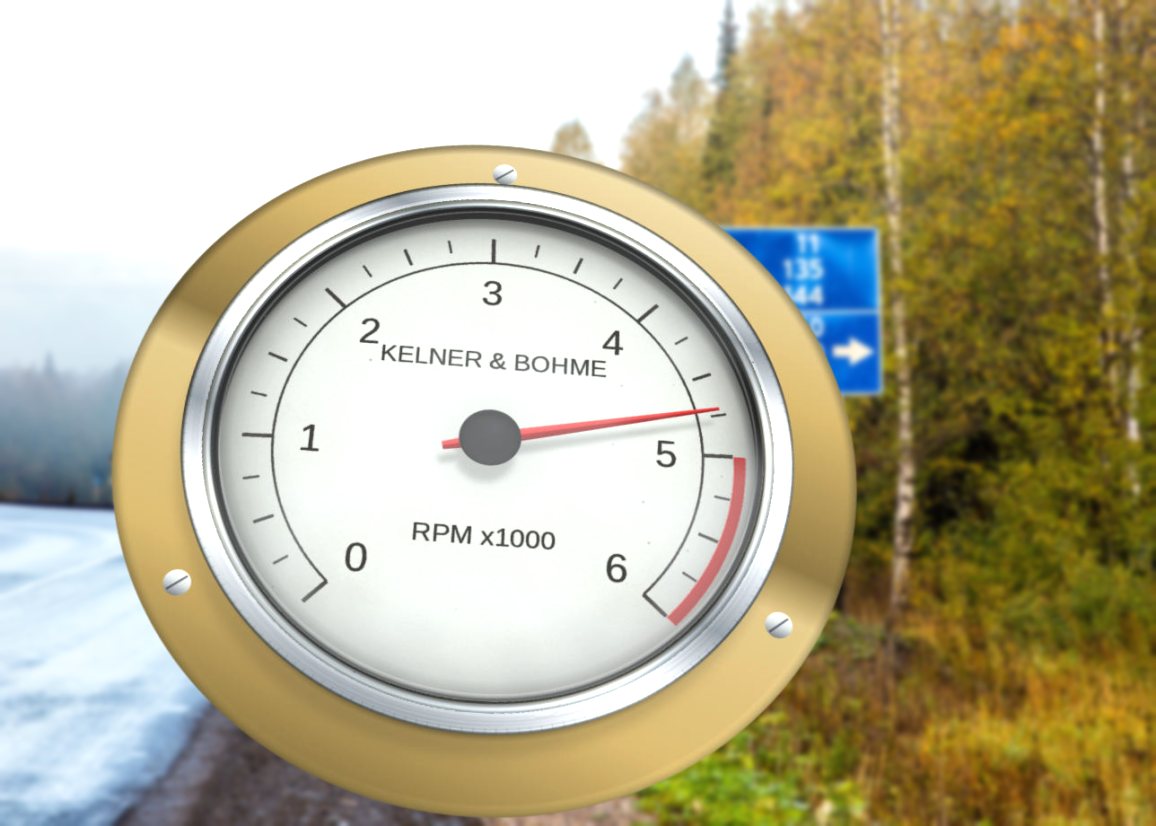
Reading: 4750 rpm
